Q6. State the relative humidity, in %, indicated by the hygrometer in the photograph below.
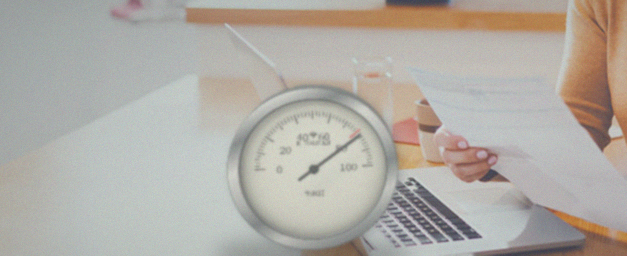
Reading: 80 %
